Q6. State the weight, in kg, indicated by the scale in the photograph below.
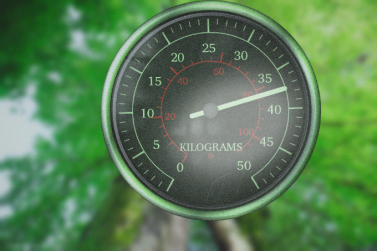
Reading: 37.5 kg
